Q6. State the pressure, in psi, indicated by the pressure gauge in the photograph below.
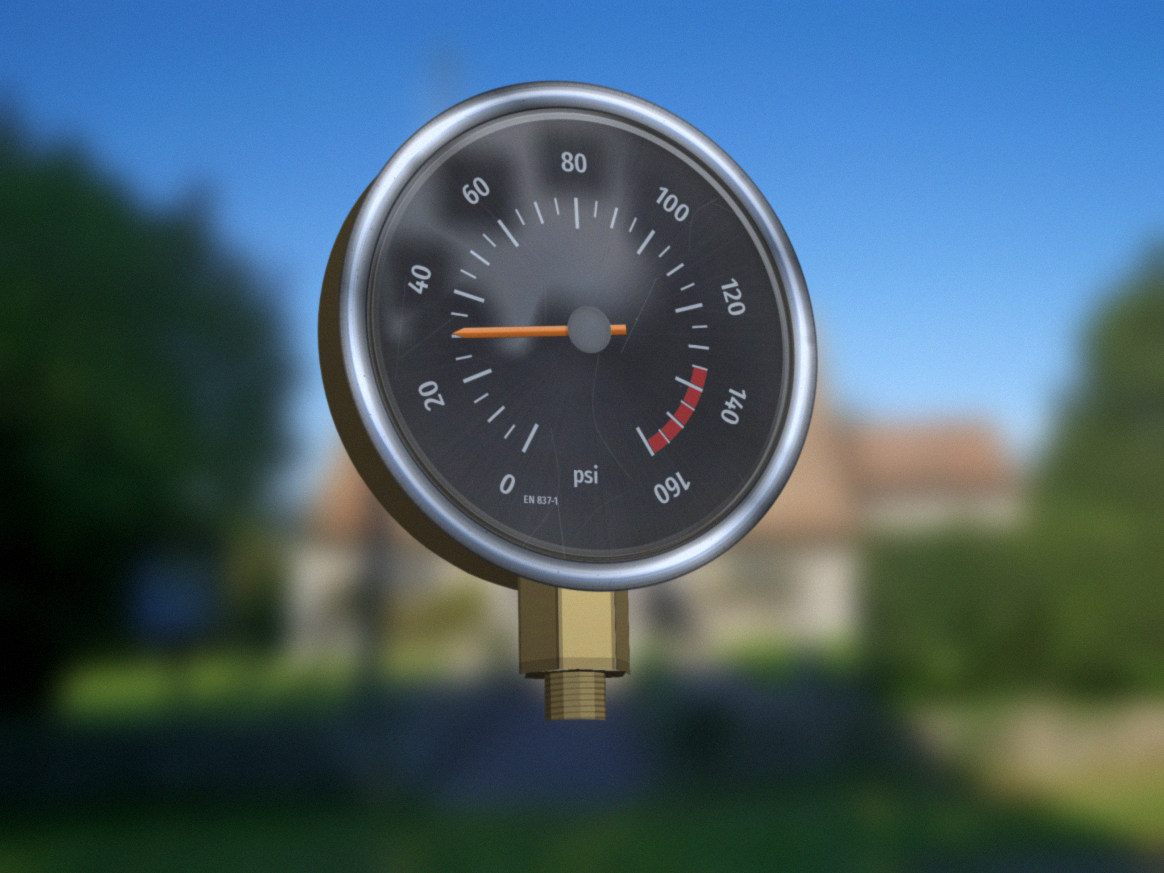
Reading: 30 psi
